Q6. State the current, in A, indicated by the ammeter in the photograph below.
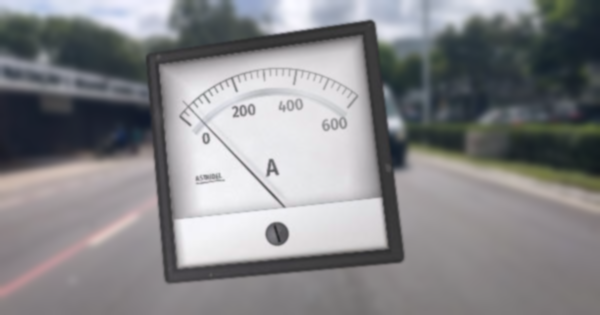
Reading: 40 A
